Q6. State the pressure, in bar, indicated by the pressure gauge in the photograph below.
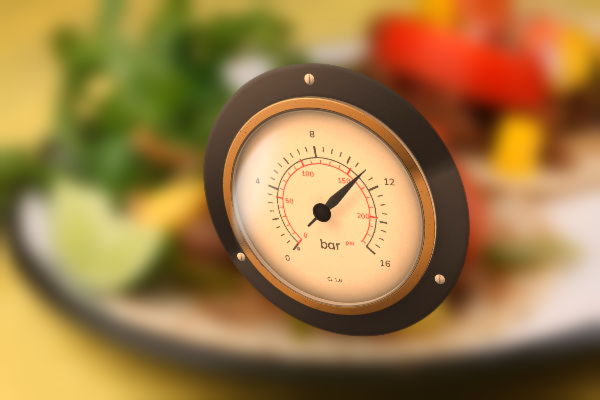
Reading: 11 bar
